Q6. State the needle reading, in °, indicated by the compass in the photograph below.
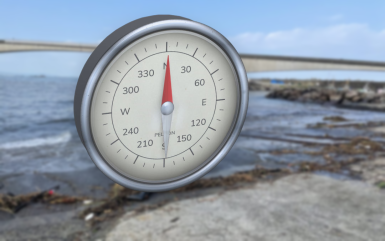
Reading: 0 °
